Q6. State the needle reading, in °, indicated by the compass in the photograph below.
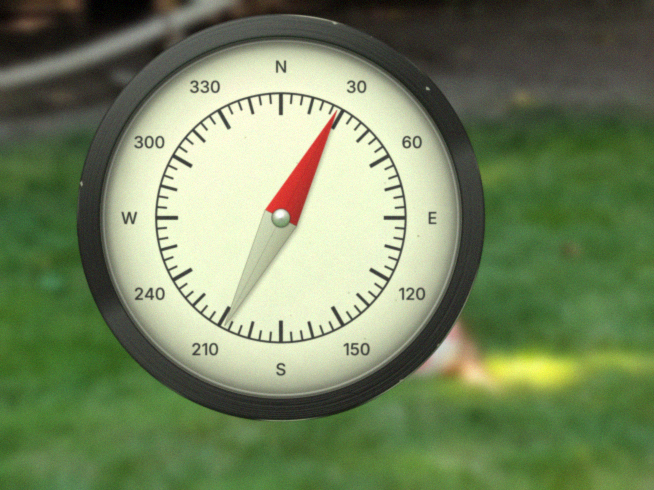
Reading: 27.5 °
